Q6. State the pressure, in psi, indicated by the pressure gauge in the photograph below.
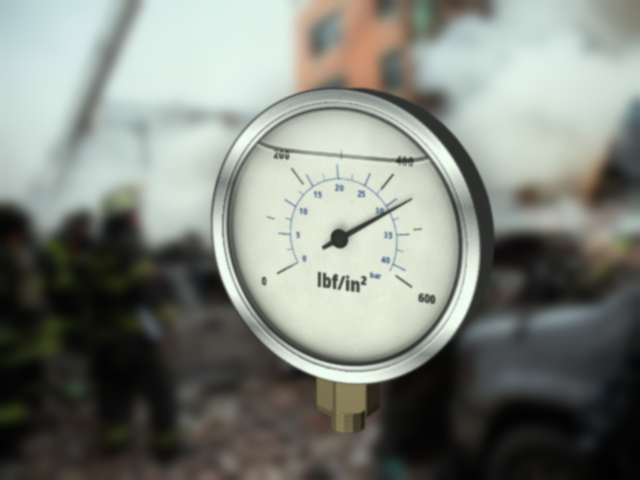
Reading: 450 psi
